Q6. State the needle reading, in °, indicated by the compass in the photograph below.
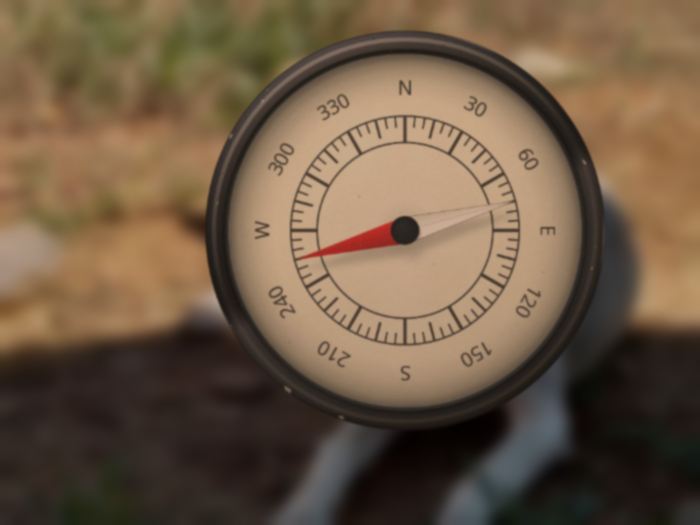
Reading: 255 °
